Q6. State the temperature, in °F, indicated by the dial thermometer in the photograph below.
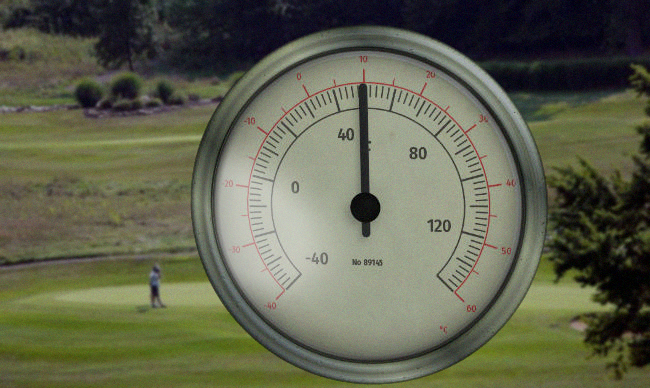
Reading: 50 °F
